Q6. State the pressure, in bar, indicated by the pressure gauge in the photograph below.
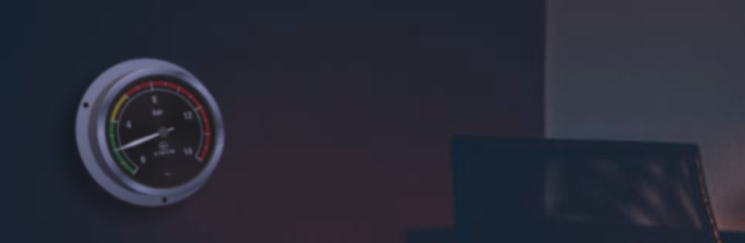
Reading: 2 bar
